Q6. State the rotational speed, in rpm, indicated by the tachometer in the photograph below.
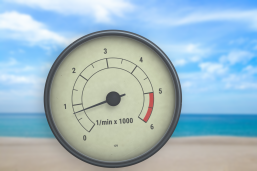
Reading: 750 rpm
